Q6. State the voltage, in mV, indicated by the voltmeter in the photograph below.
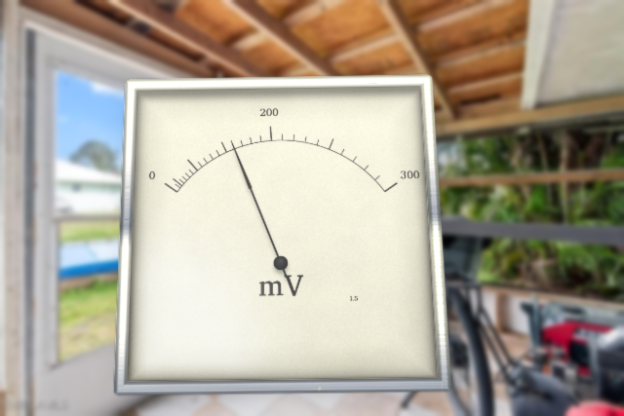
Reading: 160 mV
